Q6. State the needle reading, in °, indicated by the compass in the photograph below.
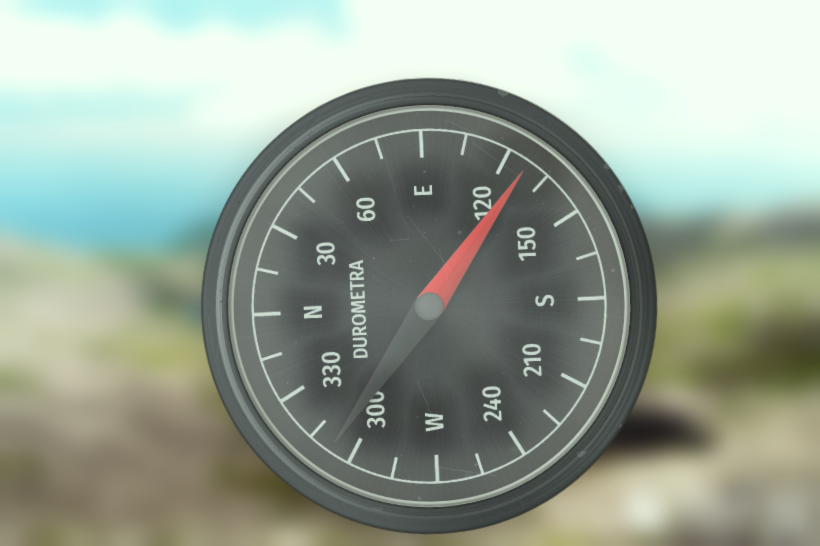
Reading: 127.5 °
